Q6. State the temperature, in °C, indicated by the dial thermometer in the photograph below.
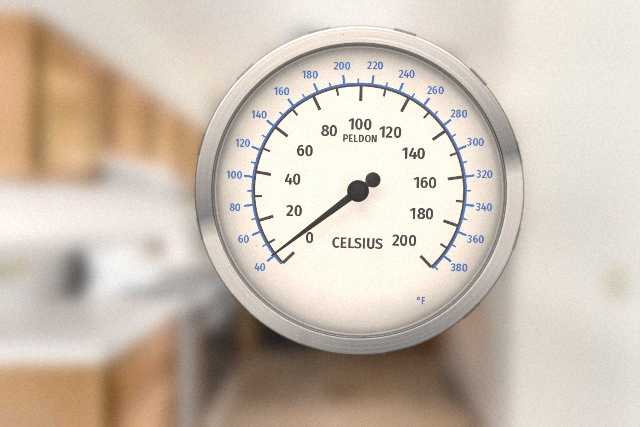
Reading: 5 °C
